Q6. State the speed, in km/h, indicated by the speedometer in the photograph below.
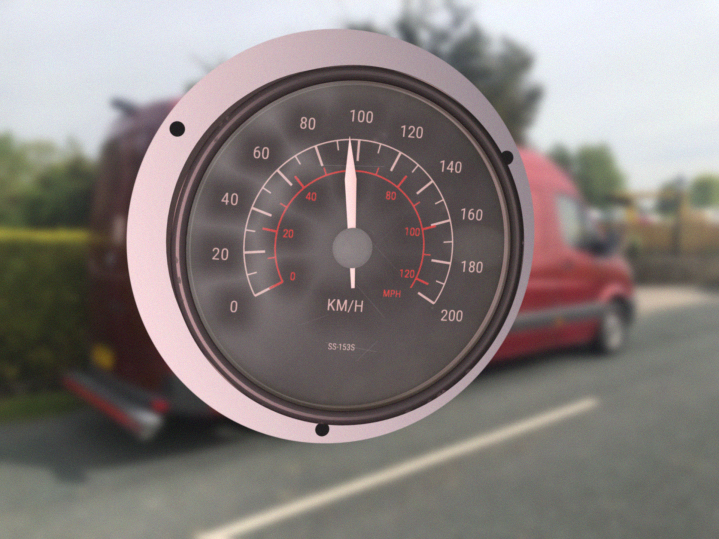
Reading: 95 km/h
